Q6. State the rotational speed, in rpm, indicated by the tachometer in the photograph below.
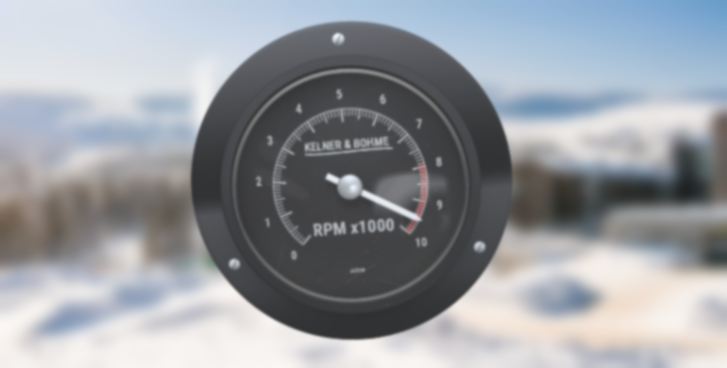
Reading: 9500 rpm
